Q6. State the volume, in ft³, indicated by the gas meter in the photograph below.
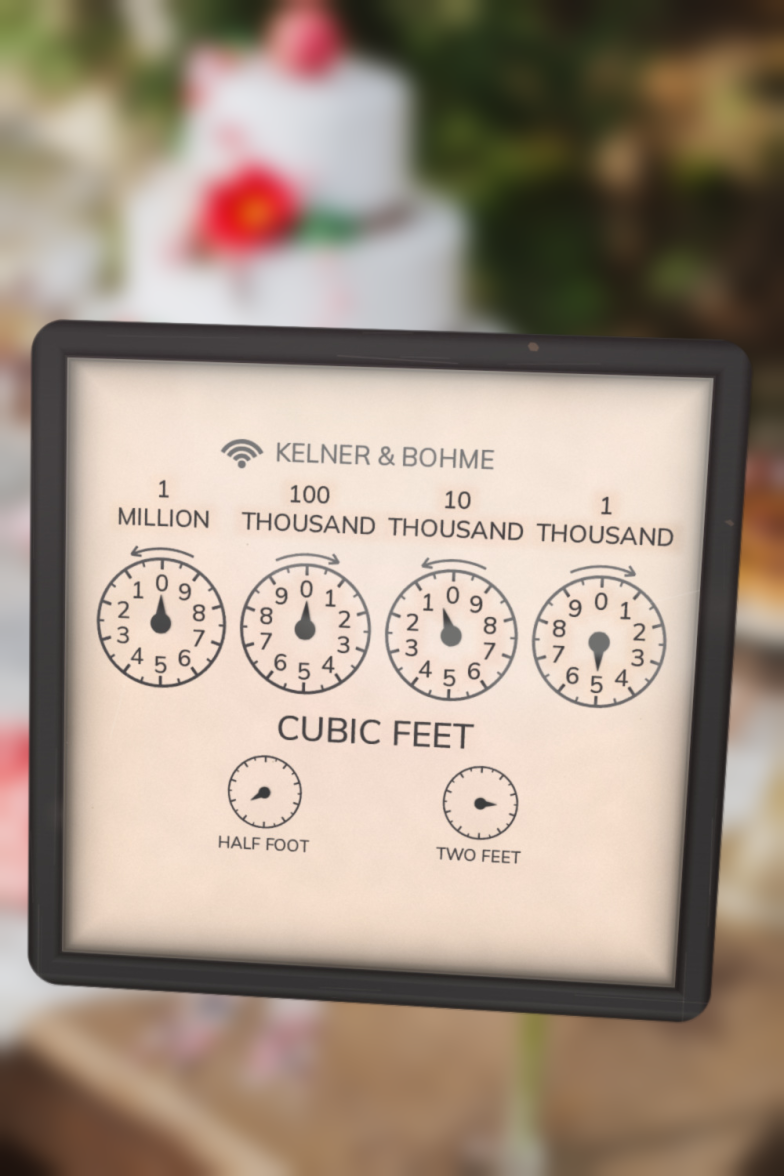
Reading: 500 ft³
